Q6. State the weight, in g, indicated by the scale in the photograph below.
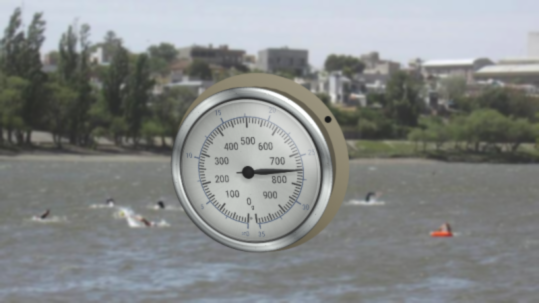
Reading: 750 g
